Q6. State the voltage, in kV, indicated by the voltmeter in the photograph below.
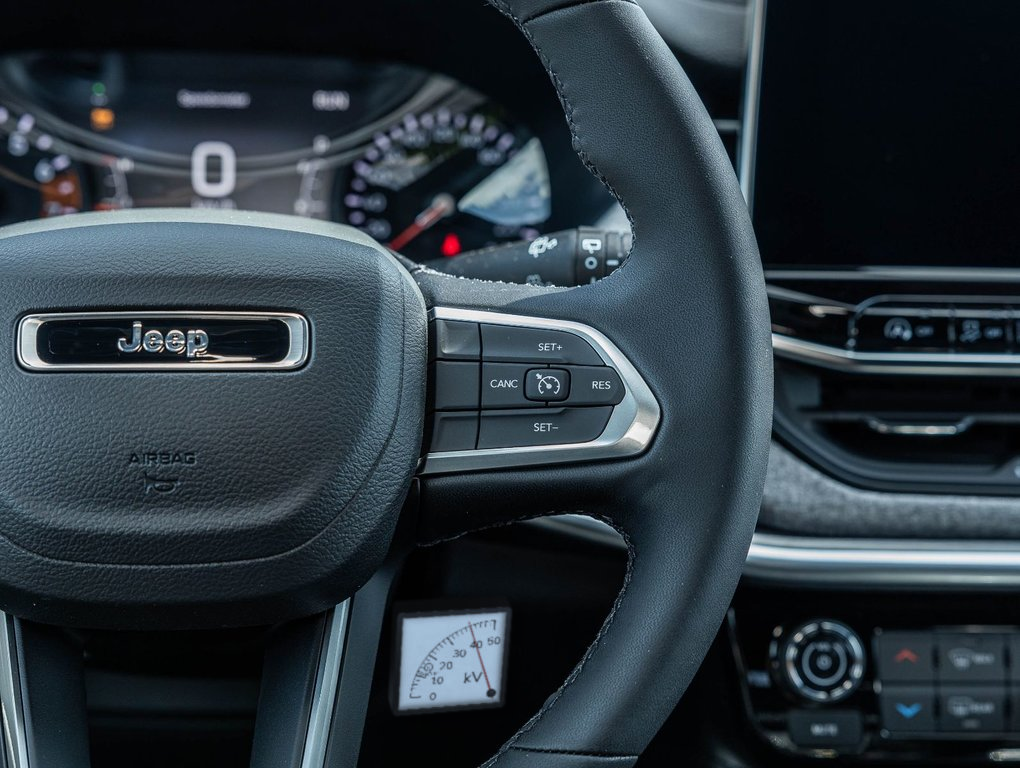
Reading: 40 kV
